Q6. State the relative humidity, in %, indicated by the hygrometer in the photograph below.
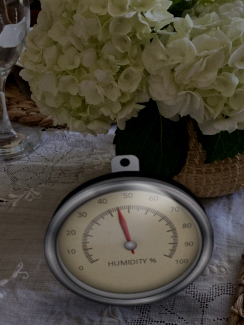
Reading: 45 %
